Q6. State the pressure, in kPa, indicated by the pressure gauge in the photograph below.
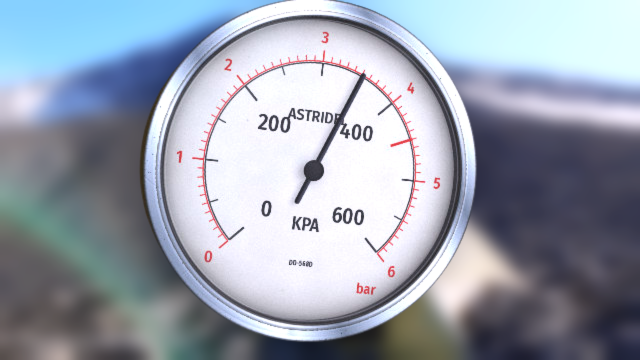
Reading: 350 kPa
